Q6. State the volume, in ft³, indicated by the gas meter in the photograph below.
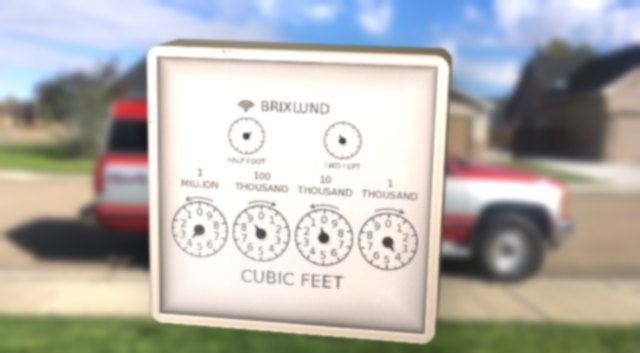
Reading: 390400 ft³
